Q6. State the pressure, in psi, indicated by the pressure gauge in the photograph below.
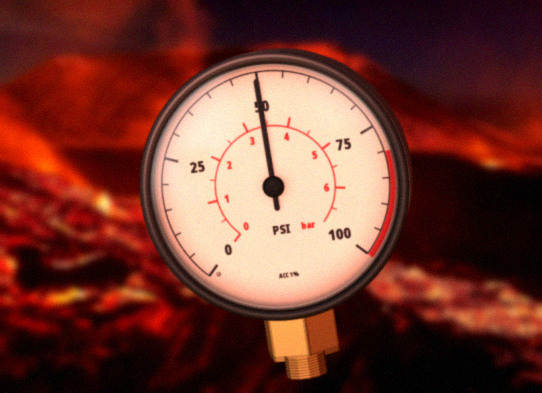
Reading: 50 psi
